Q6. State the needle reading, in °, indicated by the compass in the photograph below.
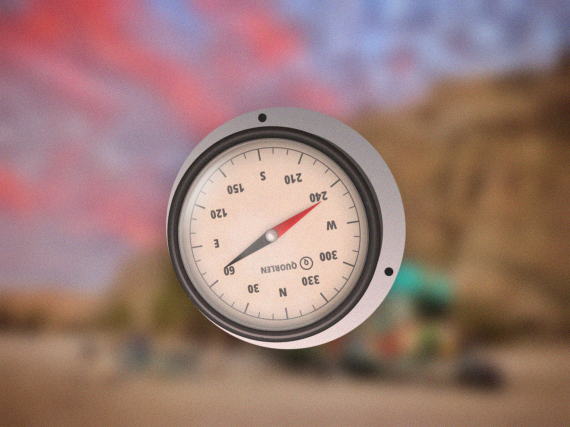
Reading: 245 °
